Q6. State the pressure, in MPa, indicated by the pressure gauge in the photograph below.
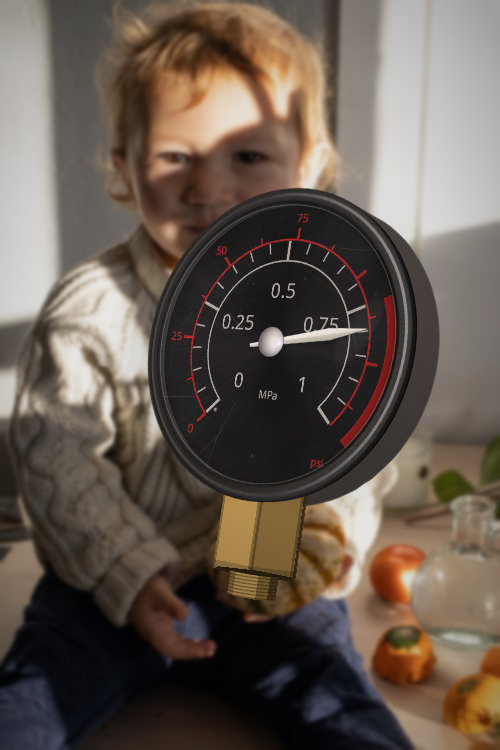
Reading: 0.8 MPa
